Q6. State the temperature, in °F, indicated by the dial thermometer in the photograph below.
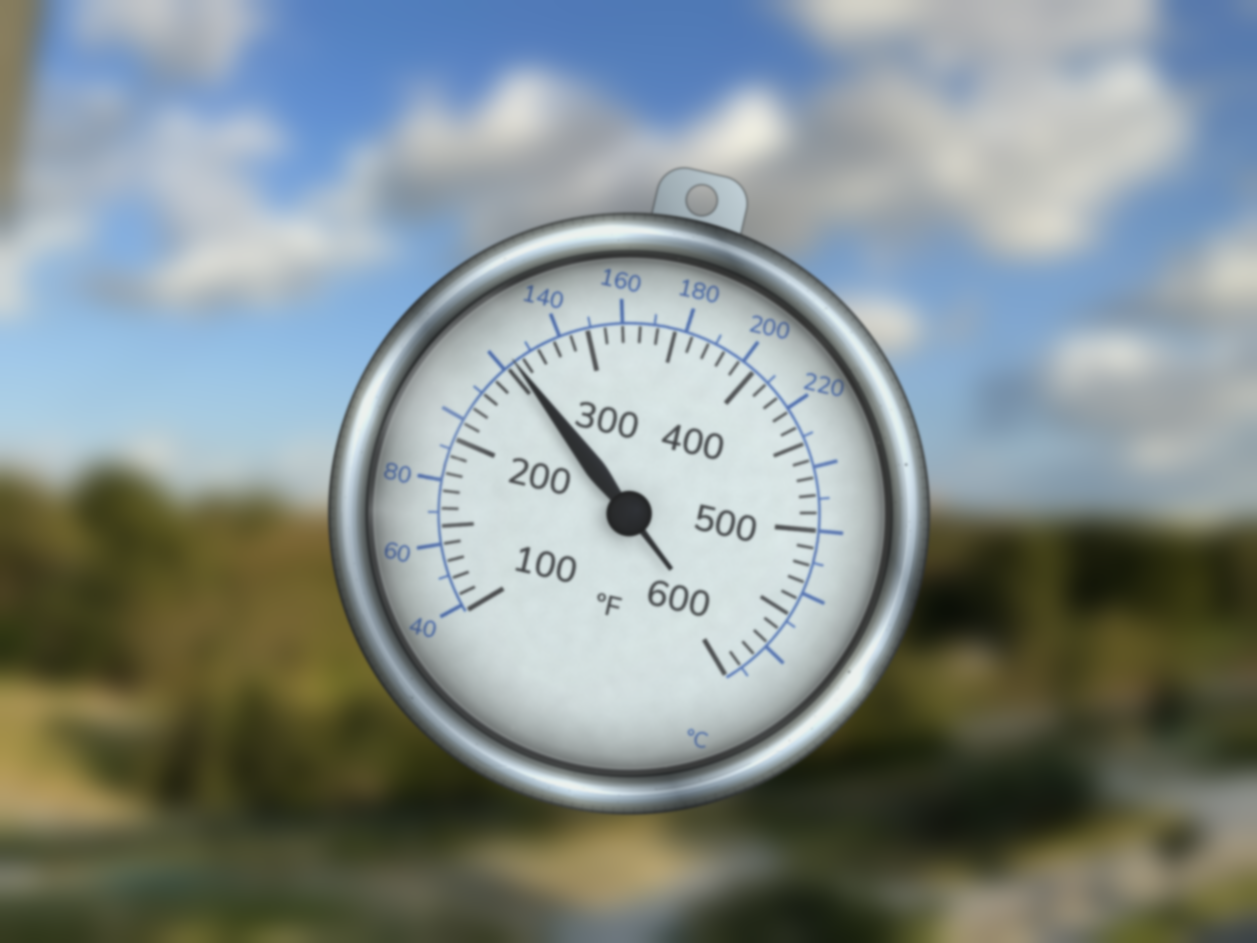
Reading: 255 °F
